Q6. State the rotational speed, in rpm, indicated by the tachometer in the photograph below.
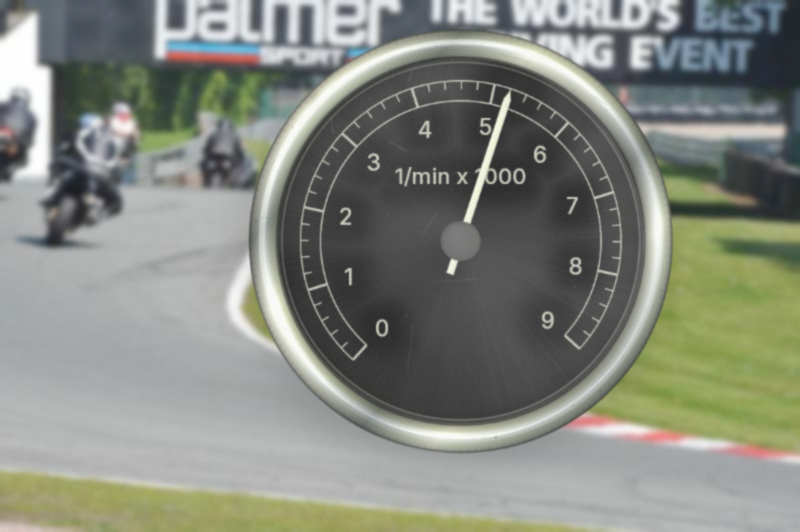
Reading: 5200 rpm
